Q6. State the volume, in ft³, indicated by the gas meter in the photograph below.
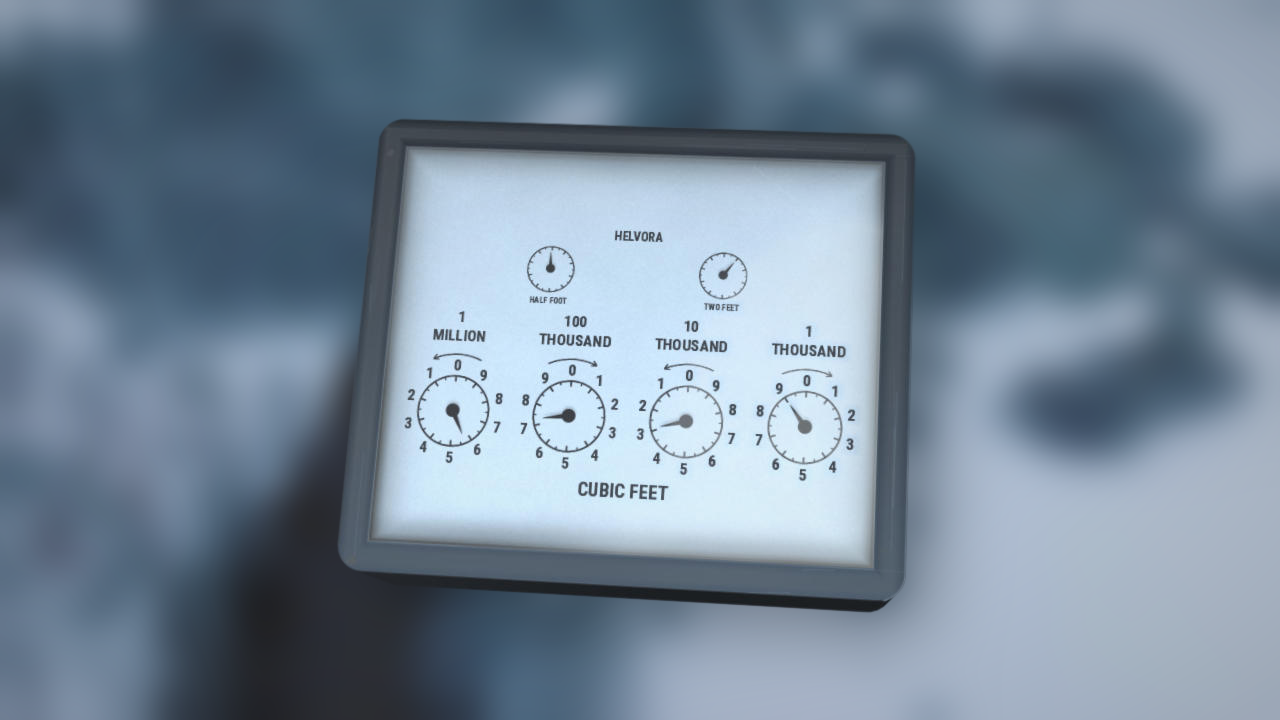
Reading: 572900 ft³
